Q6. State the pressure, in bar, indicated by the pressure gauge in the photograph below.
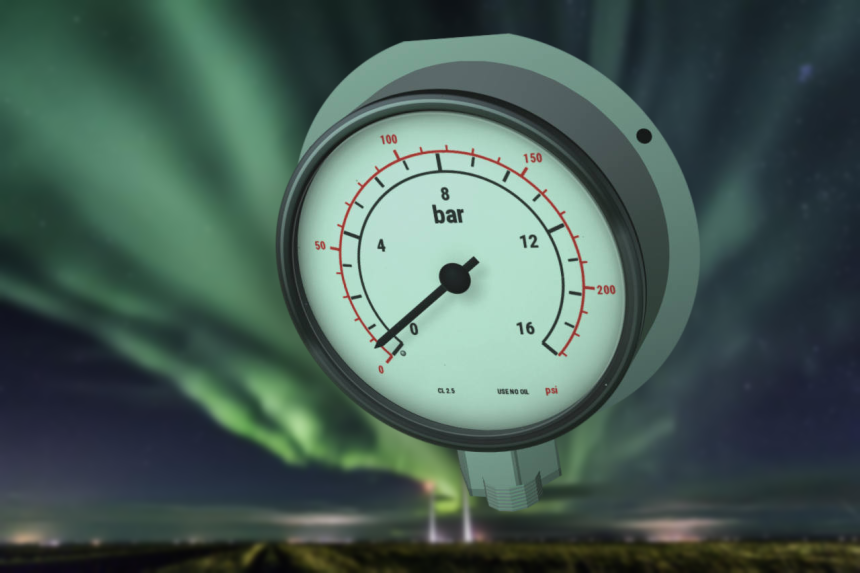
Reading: 0.5 bar
